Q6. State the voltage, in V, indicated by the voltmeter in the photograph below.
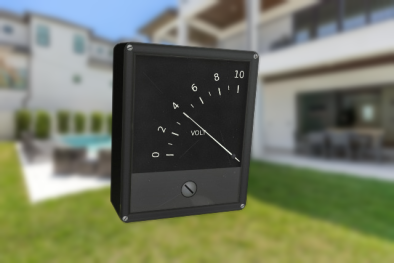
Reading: 4 V
